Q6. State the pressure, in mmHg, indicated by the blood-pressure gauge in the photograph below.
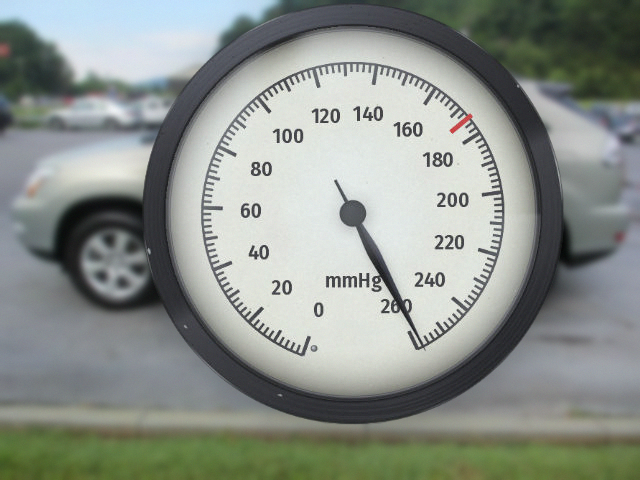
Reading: 258 mmHg
